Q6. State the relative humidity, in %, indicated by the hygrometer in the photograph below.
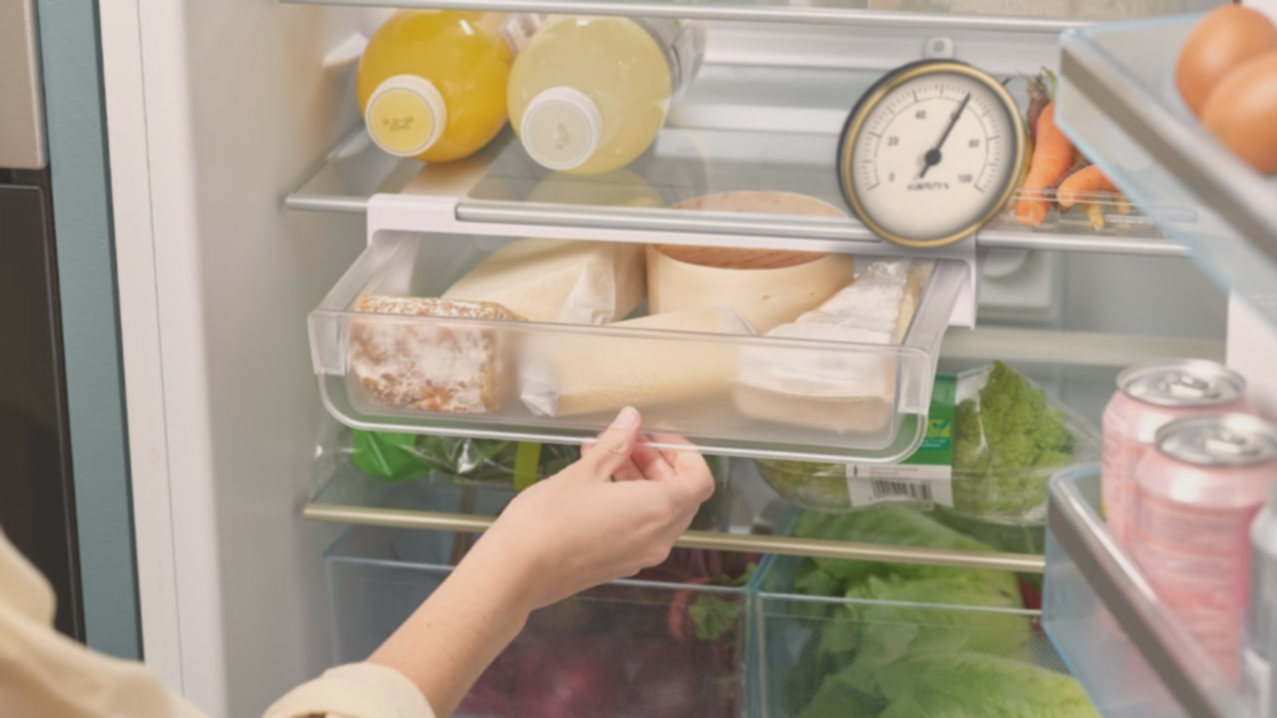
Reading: 60 %
